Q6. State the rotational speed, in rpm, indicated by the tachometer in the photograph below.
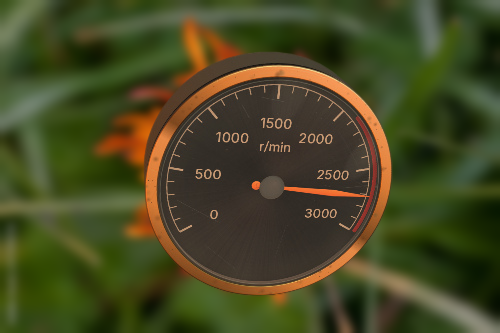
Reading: 2700 rpm
